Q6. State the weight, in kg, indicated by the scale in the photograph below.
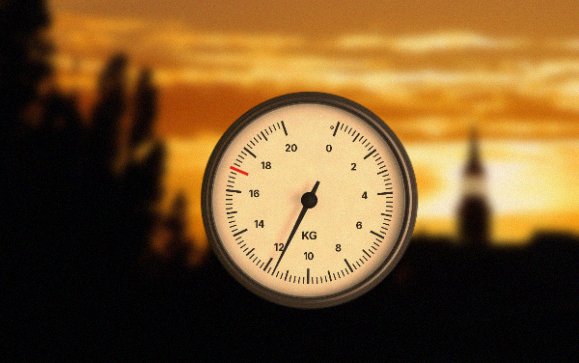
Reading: 11.6 kg
